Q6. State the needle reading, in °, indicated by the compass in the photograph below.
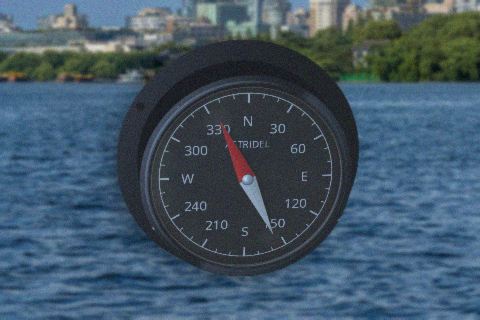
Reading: 335 °
